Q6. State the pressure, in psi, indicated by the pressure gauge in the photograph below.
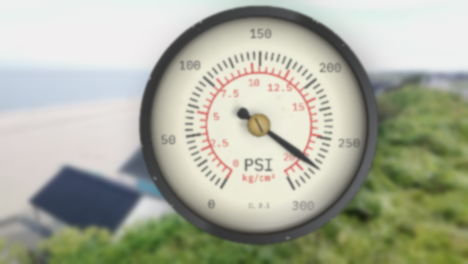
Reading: 275 psi
